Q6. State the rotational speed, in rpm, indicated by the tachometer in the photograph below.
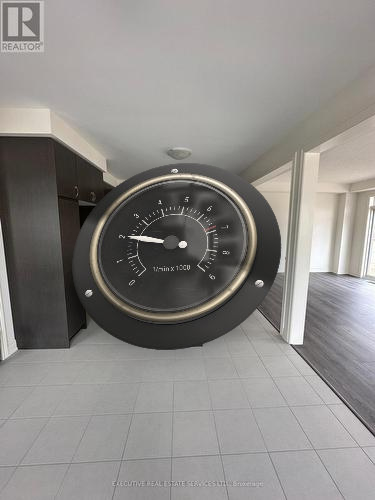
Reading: 2000 rpm
